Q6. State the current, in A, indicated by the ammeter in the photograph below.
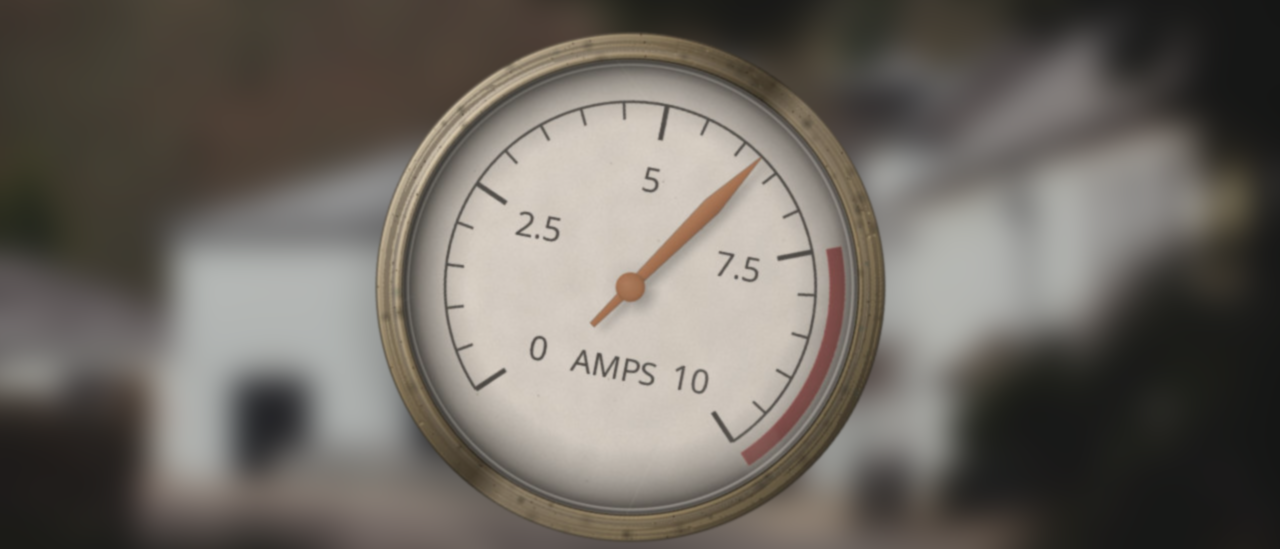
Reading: 6.25 A
